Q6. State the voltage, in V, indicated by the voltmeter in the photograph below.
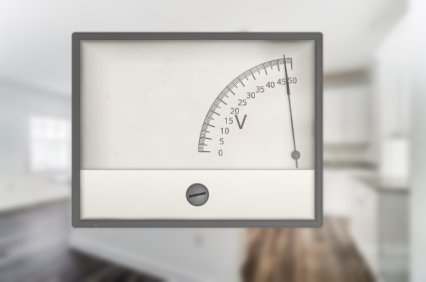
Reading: 47.5 V
